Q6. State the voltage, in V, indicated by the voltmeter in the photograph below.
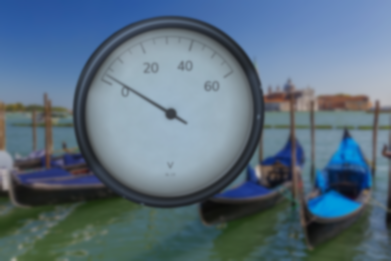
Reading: 2.5 V
